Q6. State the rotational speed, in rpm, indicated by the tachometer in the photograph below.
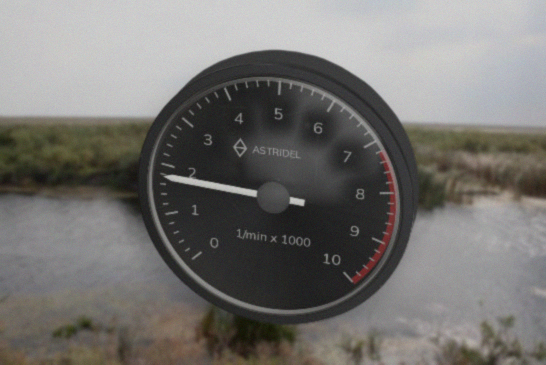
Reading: 1800 rpm
